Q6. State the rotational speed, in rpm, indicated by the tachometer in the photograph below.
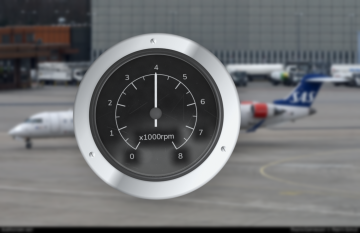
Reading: 4000 rpm
